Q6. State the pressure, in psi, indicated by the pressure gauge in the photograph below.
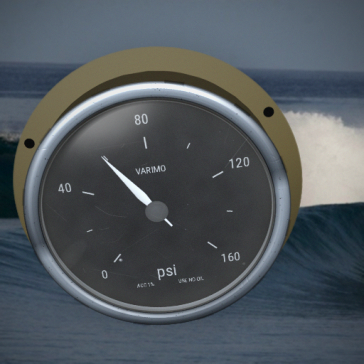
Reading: 60 psi
